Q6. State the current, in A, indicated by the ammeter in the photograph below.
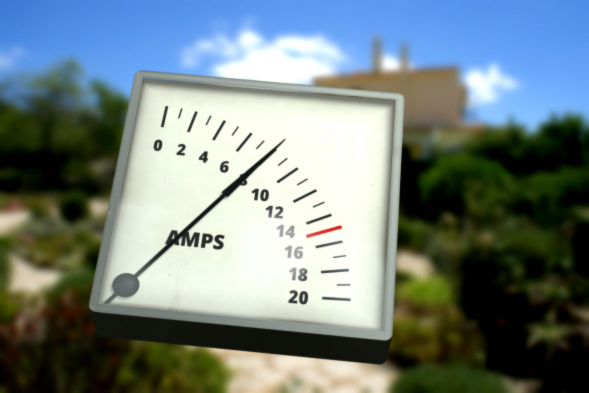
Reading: 8 A
